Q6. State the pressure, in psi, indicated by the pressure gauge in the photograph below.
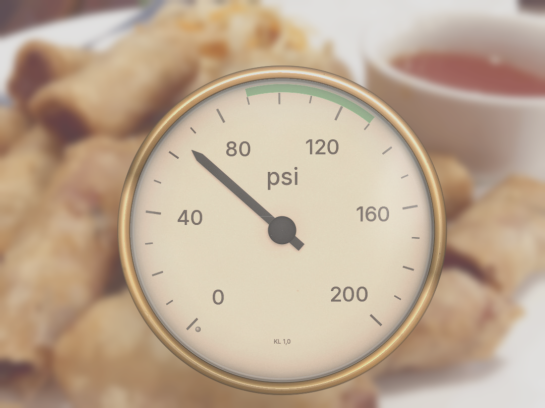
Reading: 65 psi
